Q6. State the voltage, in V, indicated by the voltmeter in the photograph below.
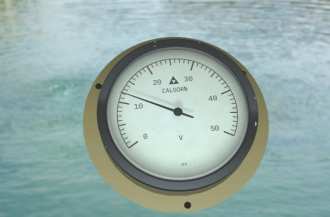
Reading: 12 V
